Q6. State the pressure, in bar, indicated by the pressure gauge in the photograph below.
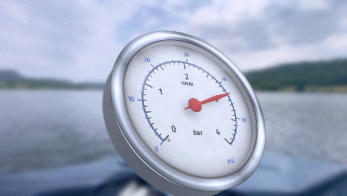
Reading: 3 bar
